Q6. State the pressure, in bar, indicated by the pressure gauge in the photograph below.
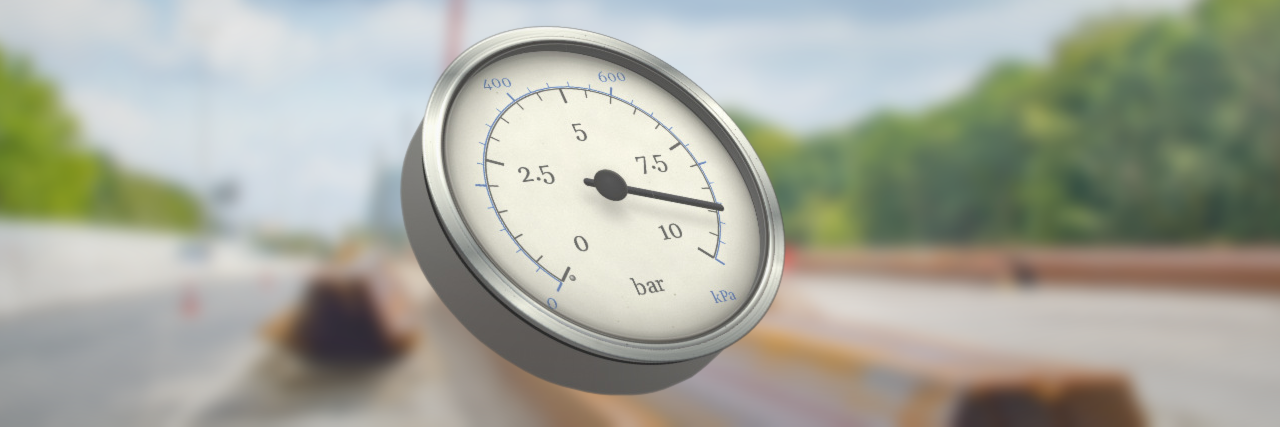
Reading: 9 bar
